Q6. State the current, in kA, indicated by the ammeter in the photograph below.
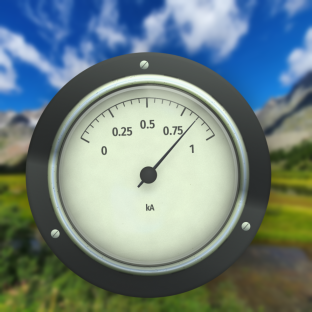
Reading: 0.85 kA
